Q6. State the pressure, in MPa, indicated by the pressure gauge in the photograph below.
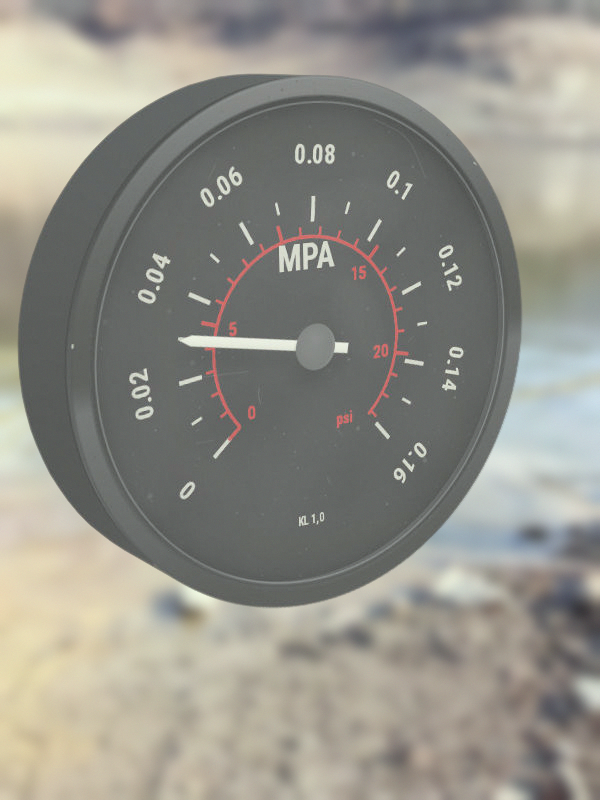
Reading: 0.03 MPa
